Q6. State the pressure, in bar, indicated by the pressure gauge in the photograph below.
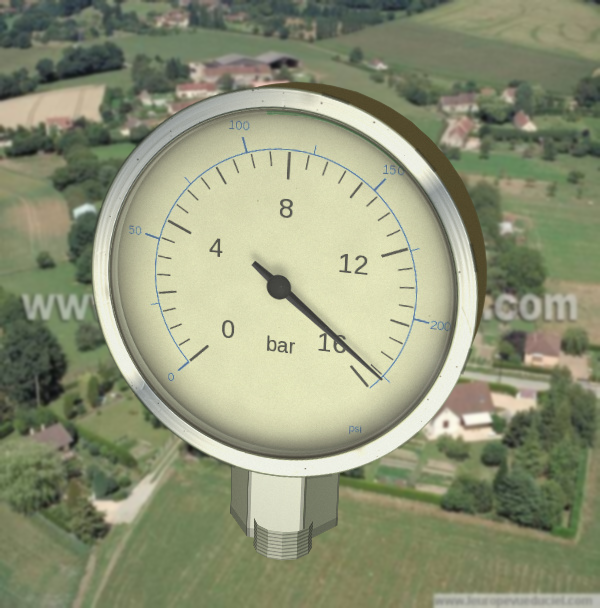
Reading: 15.5 bar
